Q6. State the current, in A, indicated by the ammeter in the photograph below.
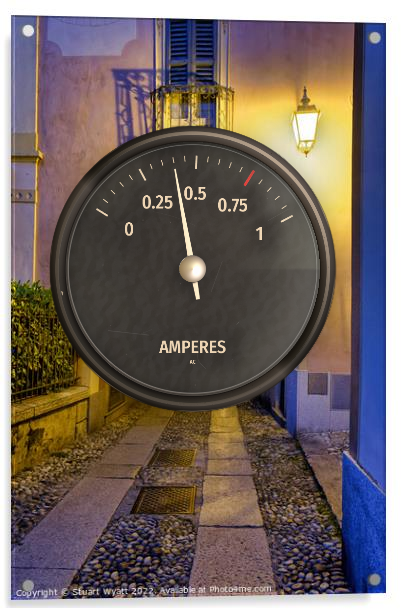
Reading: 0.4 A
